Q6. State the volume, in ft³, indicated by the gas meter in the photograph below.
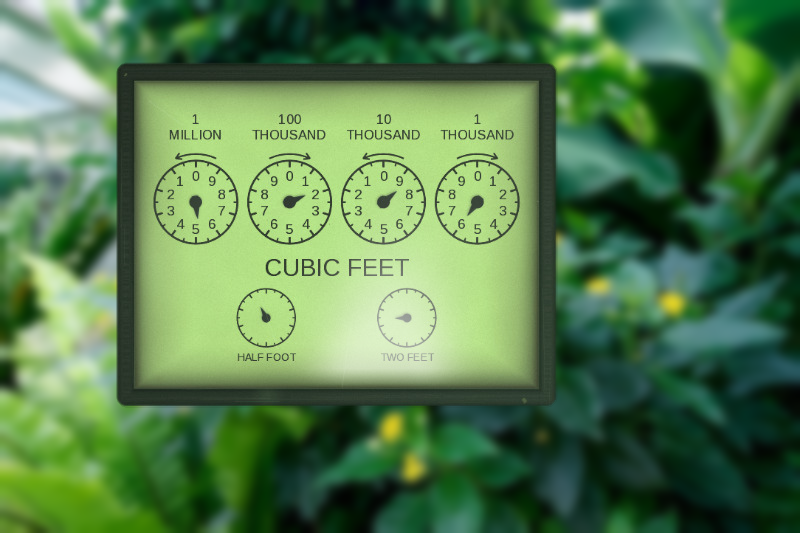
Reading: 518600 ft³
